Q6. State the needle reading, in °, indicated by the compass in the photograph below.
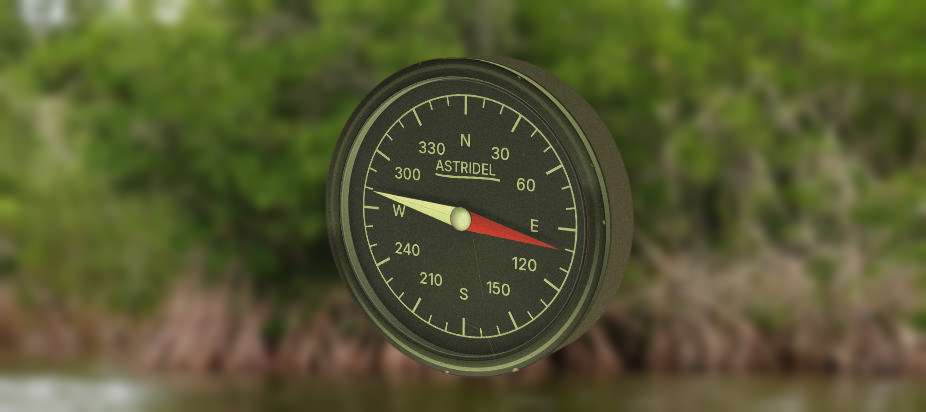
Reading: 100 °
